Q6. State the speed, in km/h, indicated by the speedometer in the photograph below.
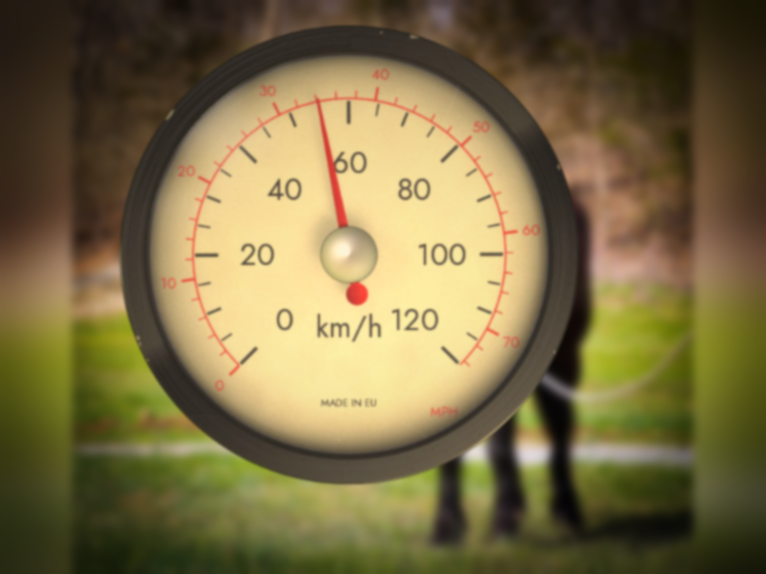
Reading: 55 km/h
